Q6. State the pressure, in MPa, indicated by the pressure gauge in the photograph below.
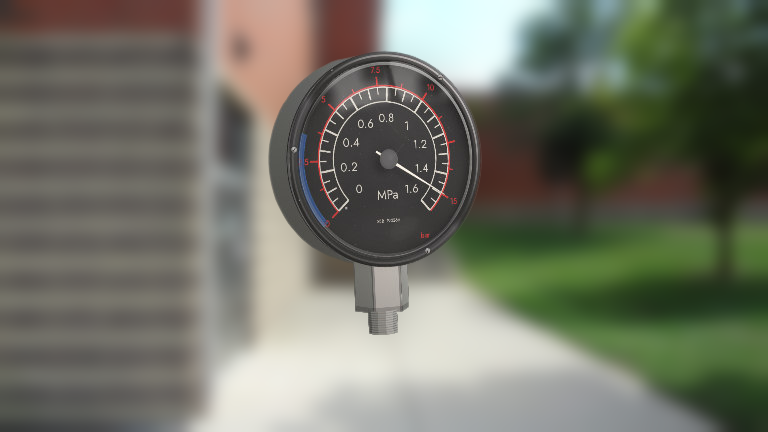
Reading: 1.5 MPa
